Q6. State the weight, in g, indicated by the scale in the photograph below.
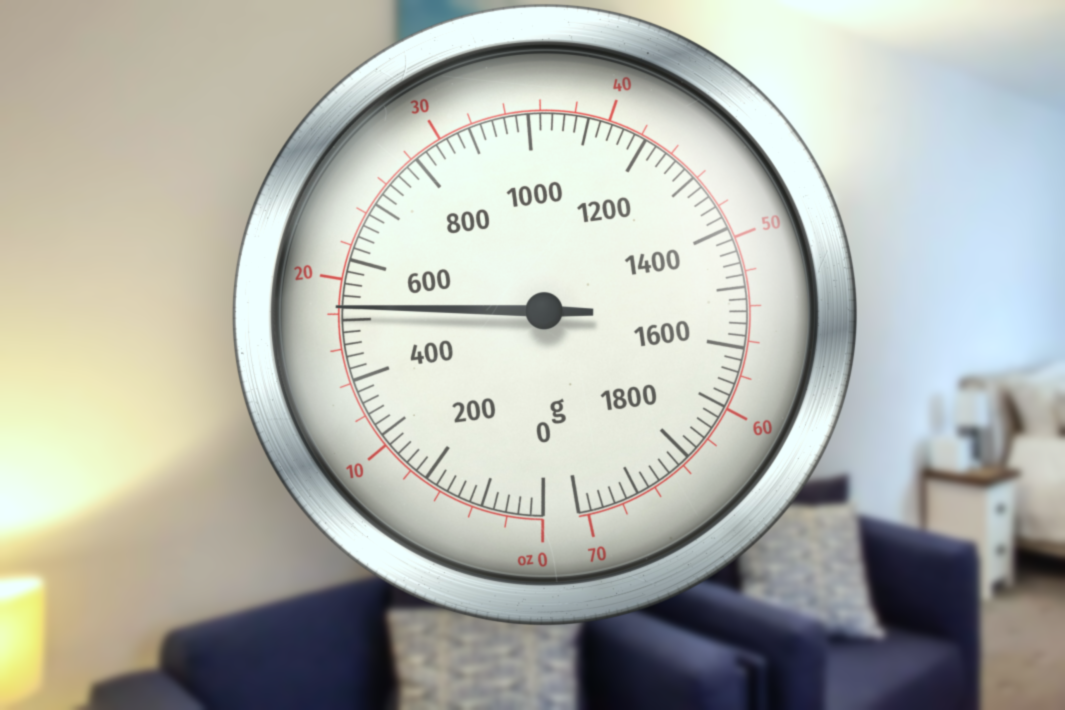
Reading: 520 g
